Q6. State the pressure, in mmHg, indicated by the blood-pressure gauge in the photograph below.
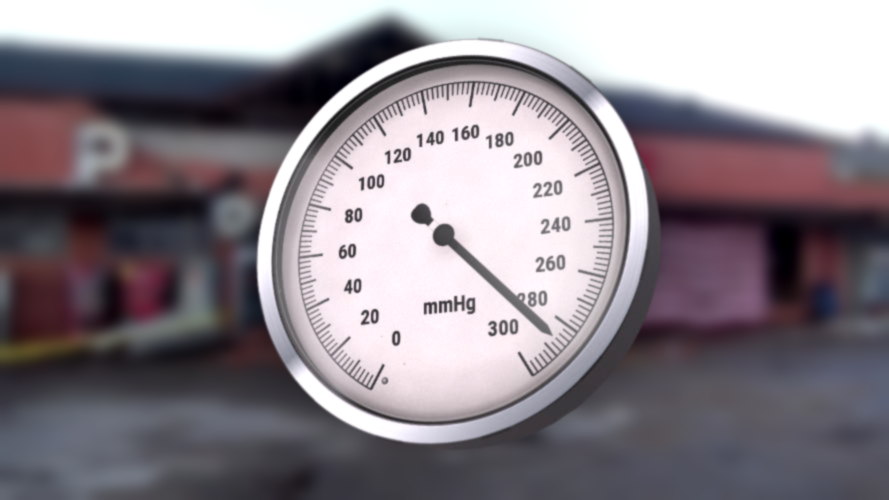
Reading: 286 mmHg
